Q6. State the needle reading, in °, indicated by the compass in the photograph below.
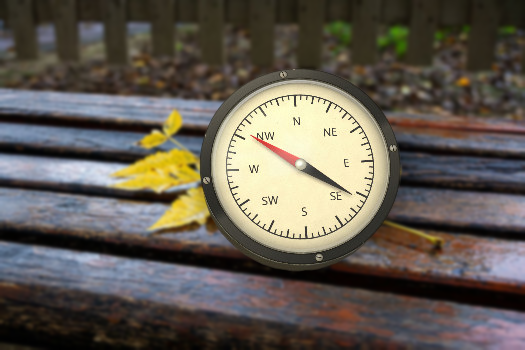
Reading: 305 °
